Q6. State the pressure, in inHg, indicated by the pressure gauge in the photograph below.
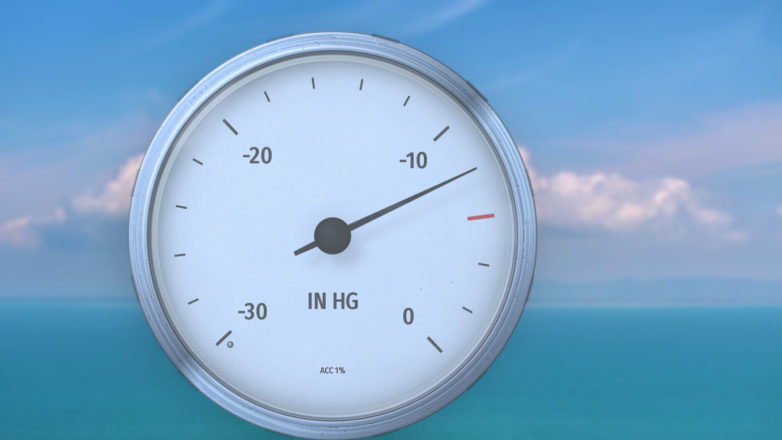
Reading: -8 inHg
